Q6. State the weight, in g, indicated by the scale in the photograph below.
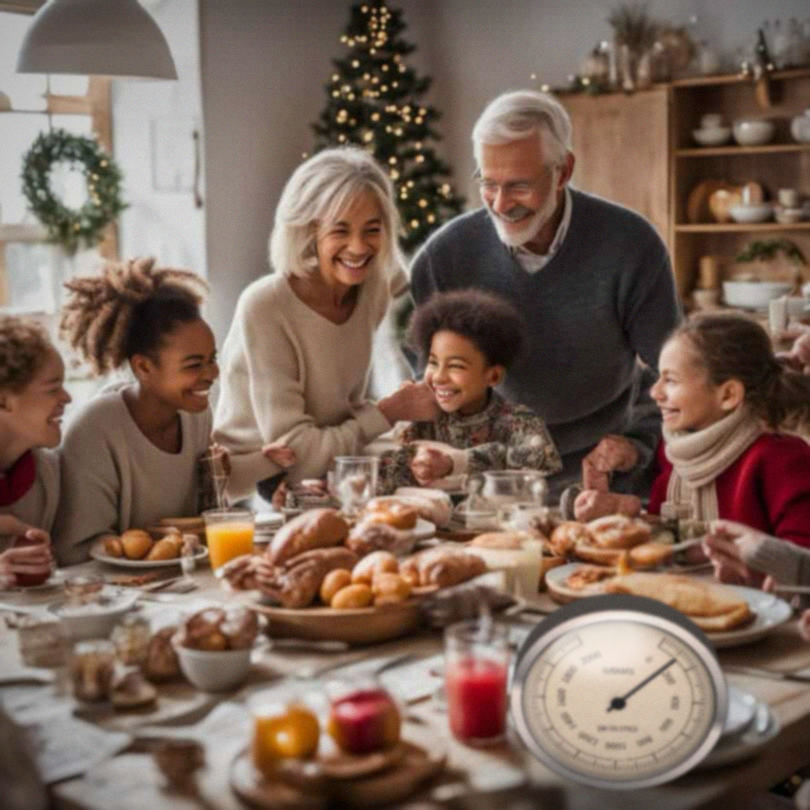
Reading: 100 g
